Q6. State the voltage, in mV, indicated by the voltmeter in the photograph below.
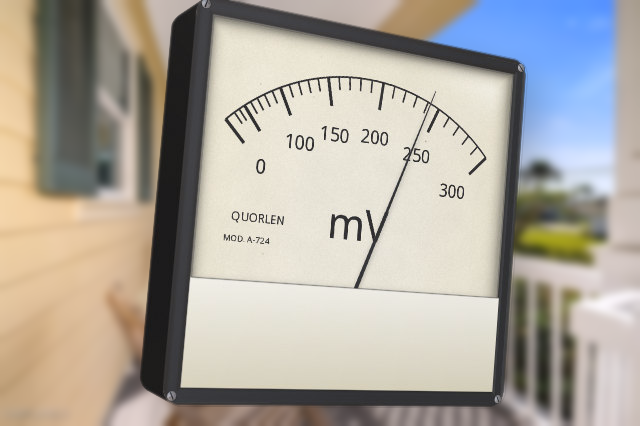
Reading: 240 mV
